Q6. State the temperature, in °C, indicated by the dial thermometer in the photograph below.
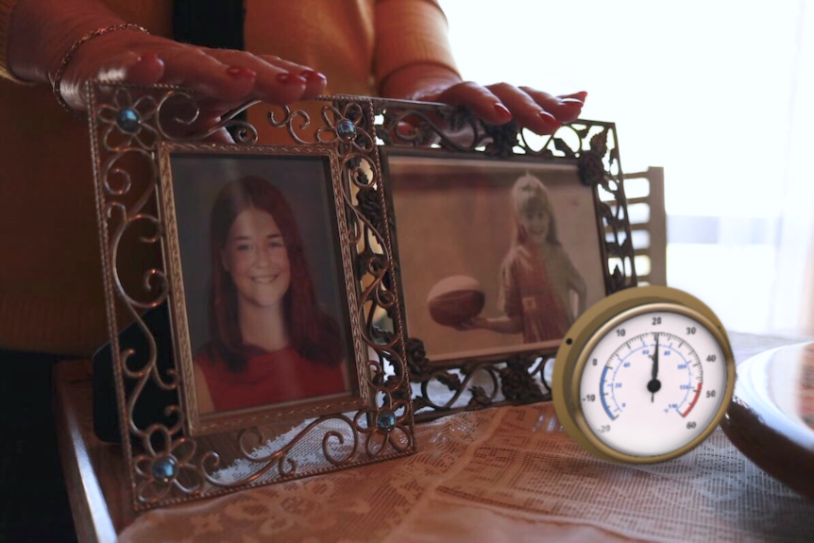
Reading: 20 °C
